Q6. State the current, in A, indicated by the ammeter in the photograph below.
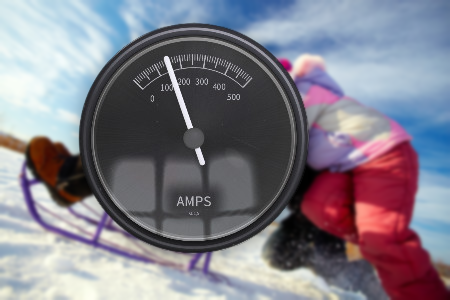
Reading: 150 A
